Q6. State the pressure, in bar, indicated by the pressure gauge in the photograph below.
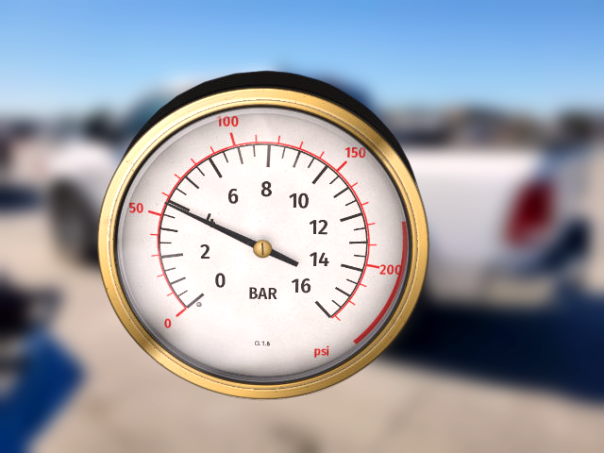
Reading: 4 bar
